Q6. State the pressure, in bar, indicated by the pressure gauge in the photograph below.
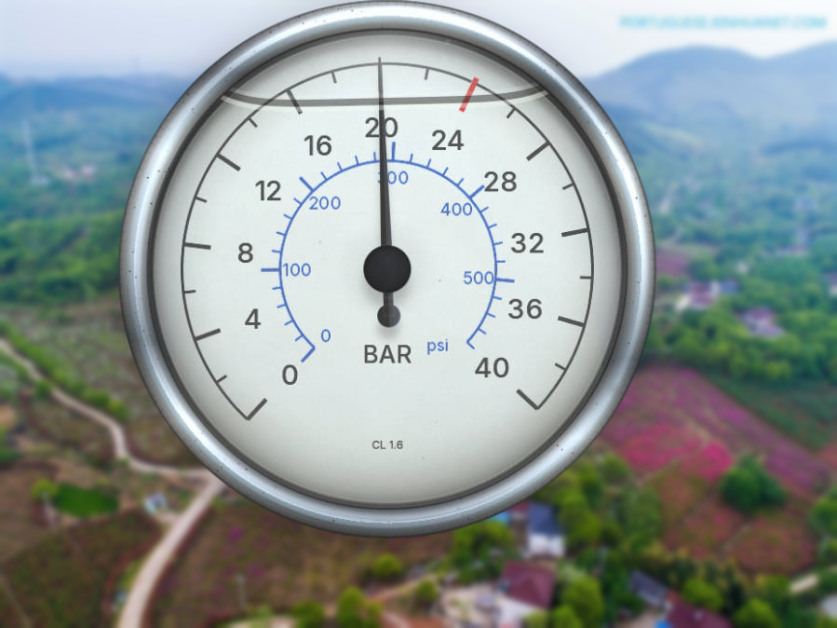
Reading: 20 bar
